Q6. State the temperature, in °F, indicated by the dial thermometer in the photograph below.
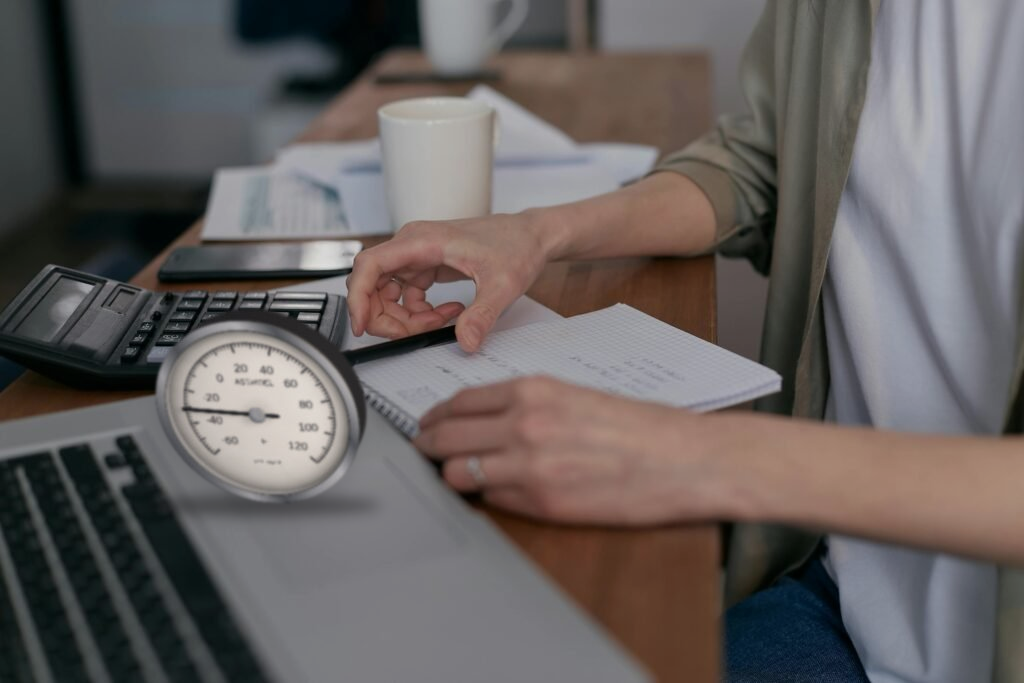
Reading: -30 °F
